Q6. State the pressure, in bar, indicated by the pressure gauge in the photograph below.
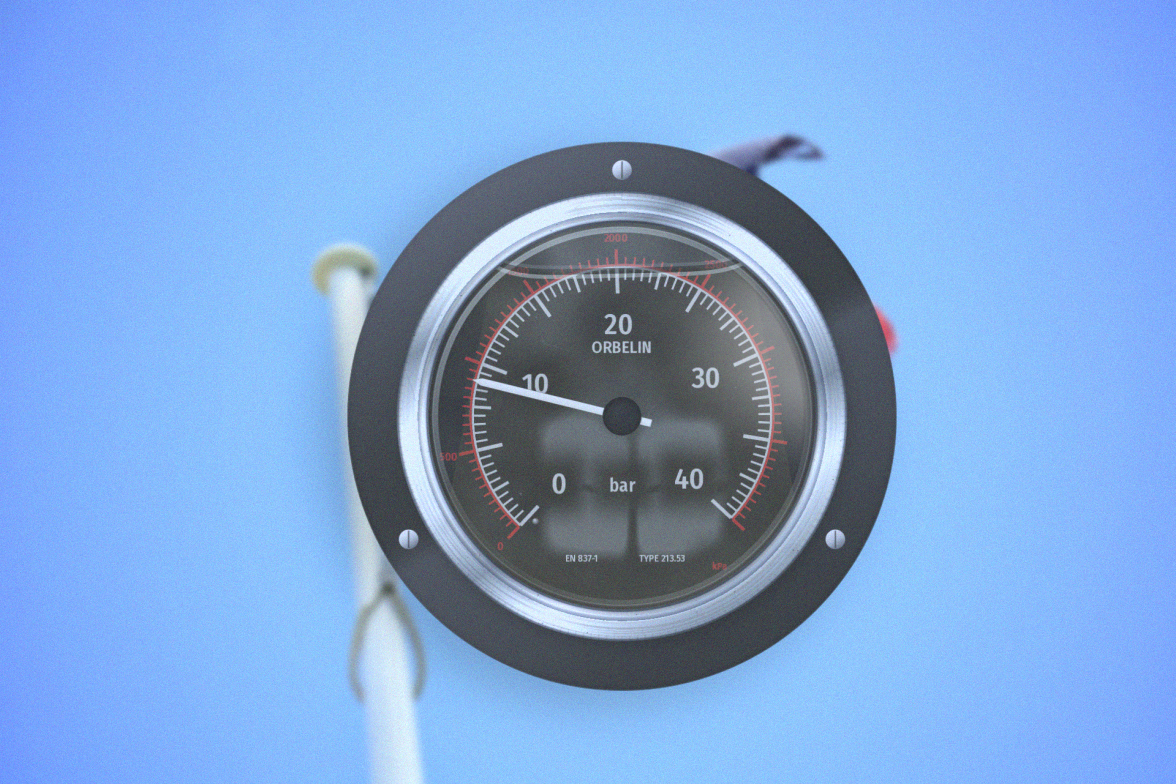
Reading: 9 bar
